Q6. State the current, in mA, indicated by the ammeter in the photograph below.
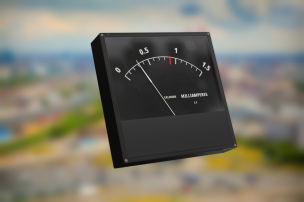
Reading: 0.3 mA
